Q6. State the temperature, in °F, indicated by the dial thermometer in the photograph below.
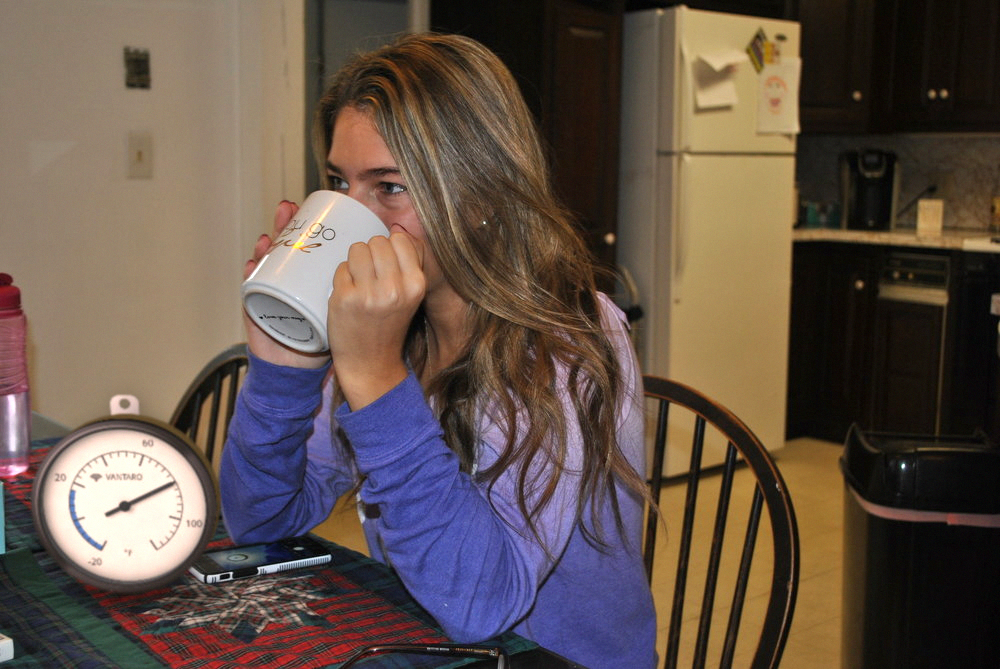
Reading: 80 °F
